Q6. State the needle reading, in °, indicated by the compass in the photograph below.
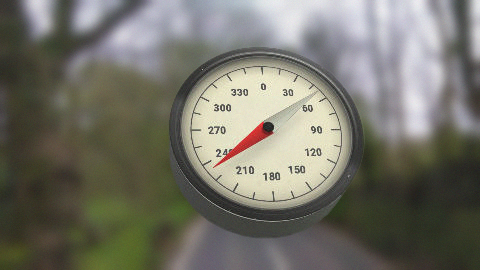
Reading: 232.5 °
